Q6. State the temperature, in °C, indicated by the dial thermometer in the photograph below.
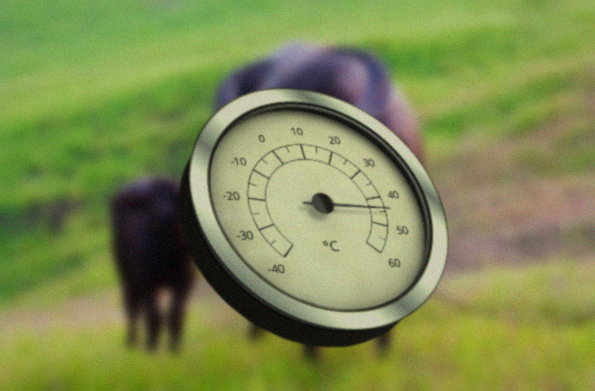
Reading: 45 °C
